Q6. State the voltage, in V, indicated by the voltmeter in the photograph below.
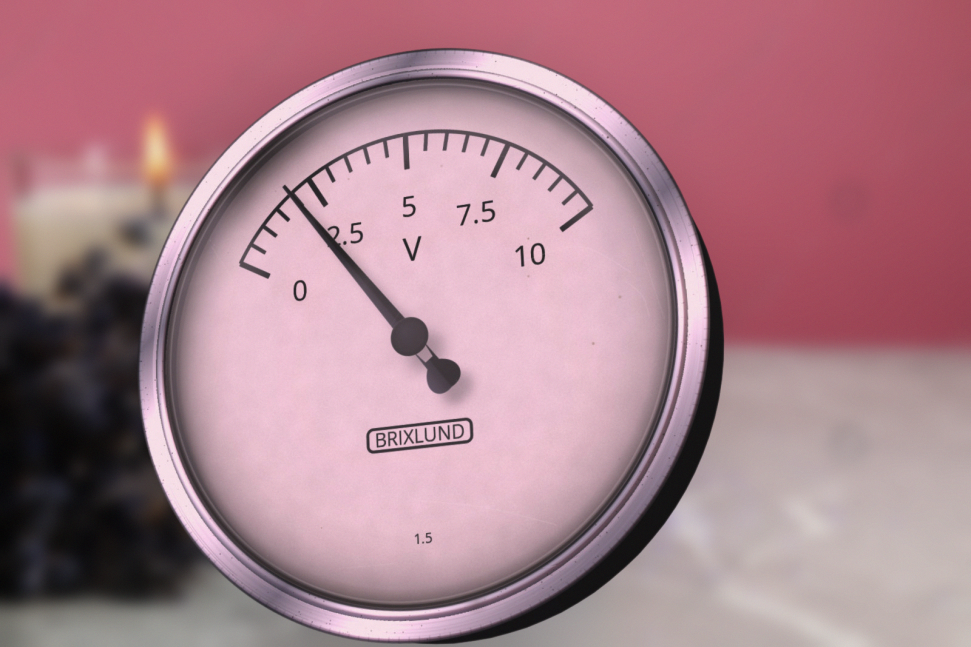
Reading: 2 V
